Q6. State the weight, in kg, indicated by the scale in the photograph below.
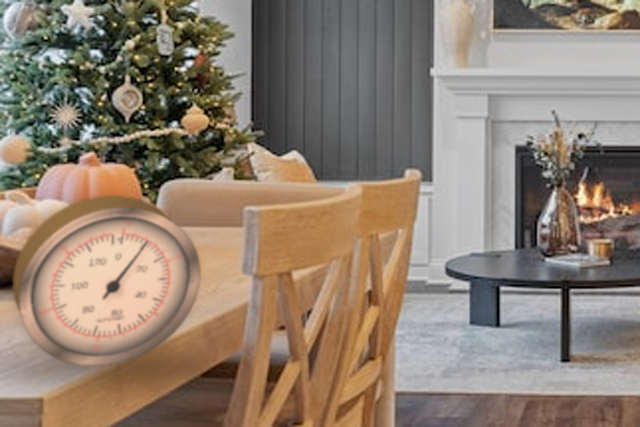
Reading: 10 kg
